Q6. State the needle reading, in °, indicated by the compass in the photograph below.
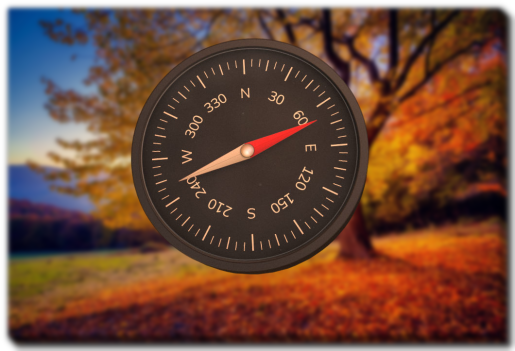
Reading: 70 °
